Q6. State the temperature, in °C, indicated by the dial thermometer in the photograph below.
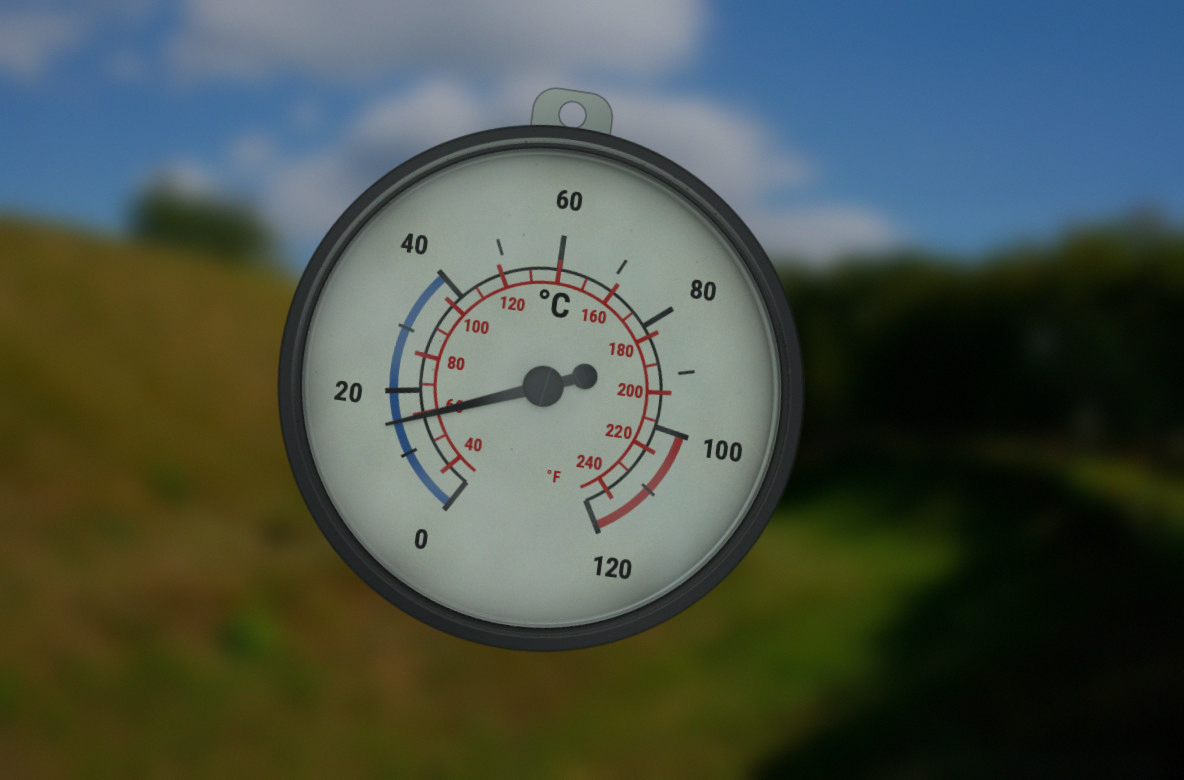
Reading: 15 °C
